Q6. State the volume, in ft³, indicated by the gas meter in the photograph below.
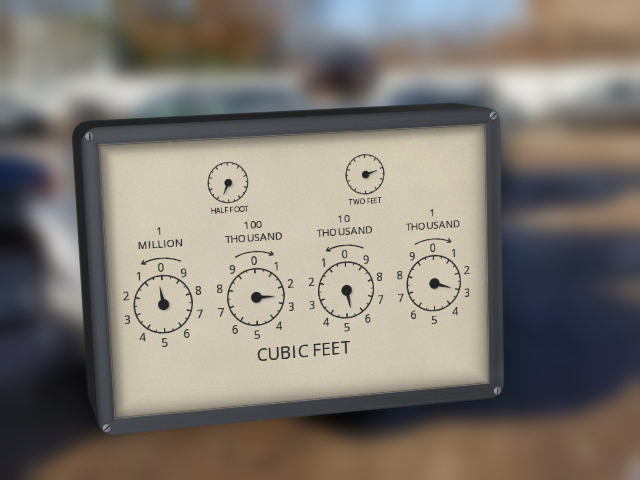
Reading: 25300 ft³
